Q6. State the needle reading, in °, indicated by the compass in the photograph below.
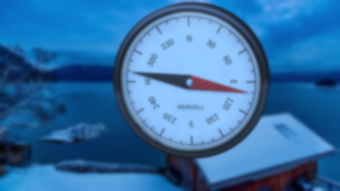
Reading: 100 °
